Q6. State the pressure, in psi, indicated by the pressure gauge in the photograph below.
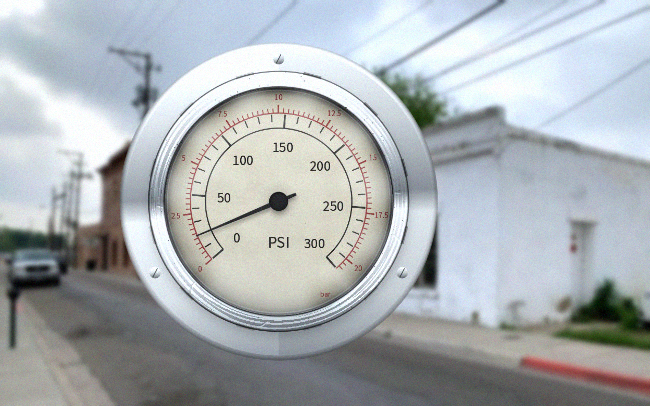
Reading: 20 psi
